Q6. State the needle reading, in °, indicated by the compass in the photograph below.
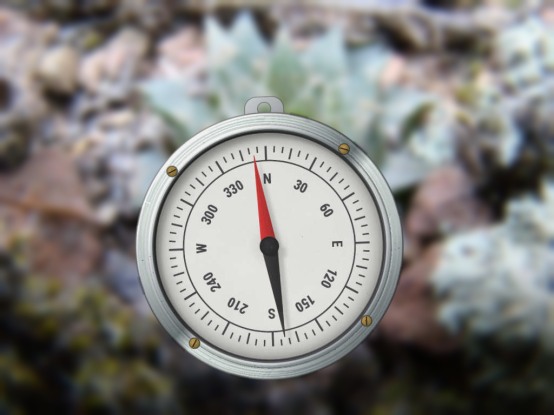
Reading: 352.5 °
